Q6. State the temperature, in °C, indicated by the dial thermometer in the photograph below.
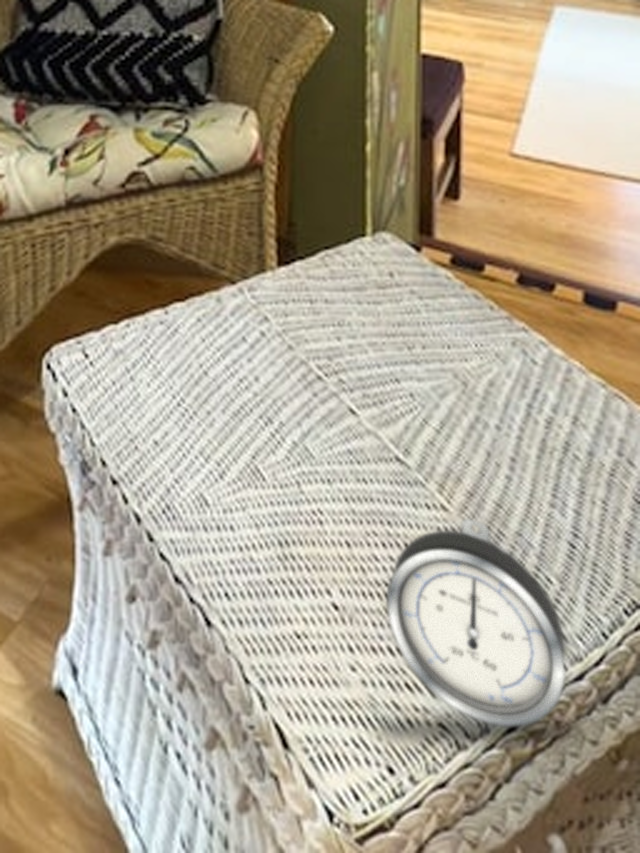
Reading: 20 °C
